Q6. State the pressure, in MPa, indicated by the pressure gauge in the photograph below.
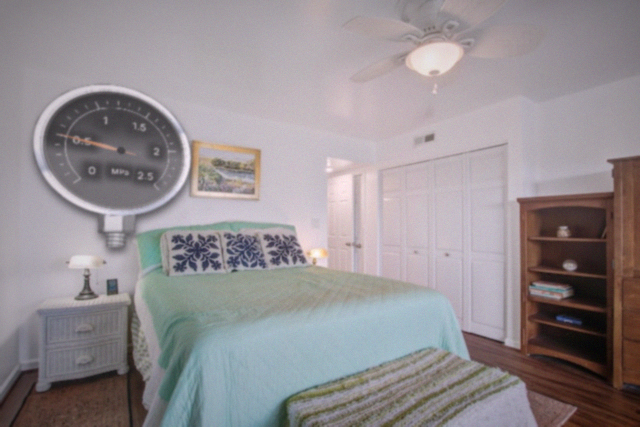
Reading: 0.5 MPa
